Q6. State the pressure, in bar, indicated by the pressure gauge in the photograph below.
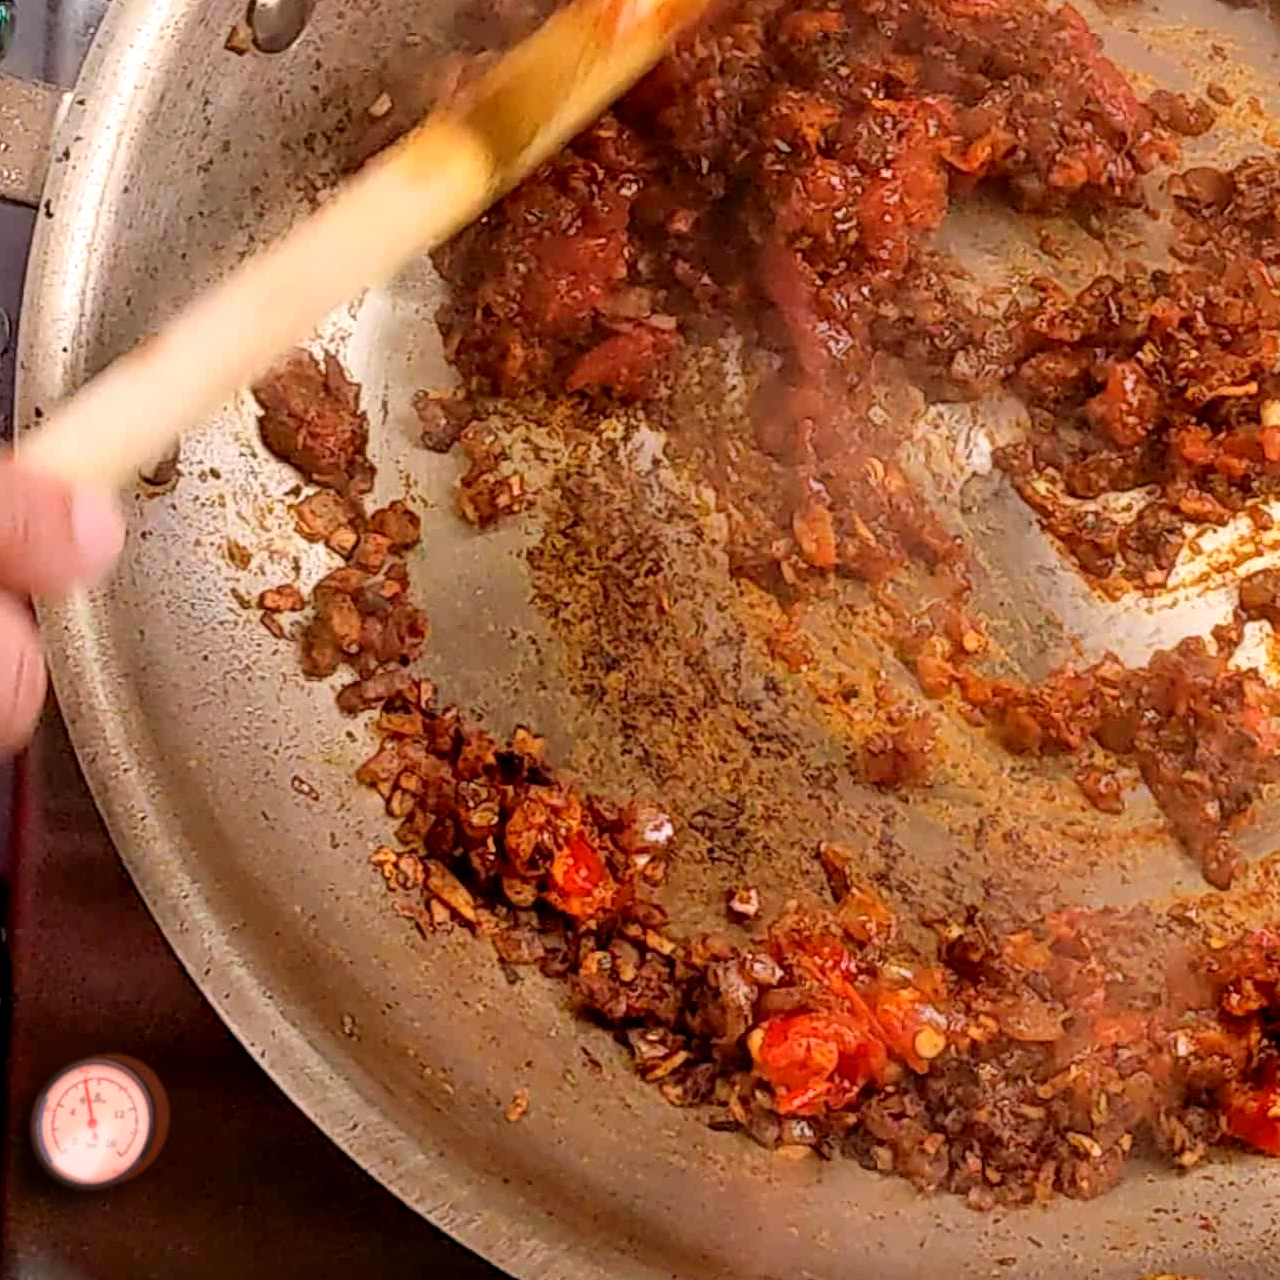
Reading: 7 bar
